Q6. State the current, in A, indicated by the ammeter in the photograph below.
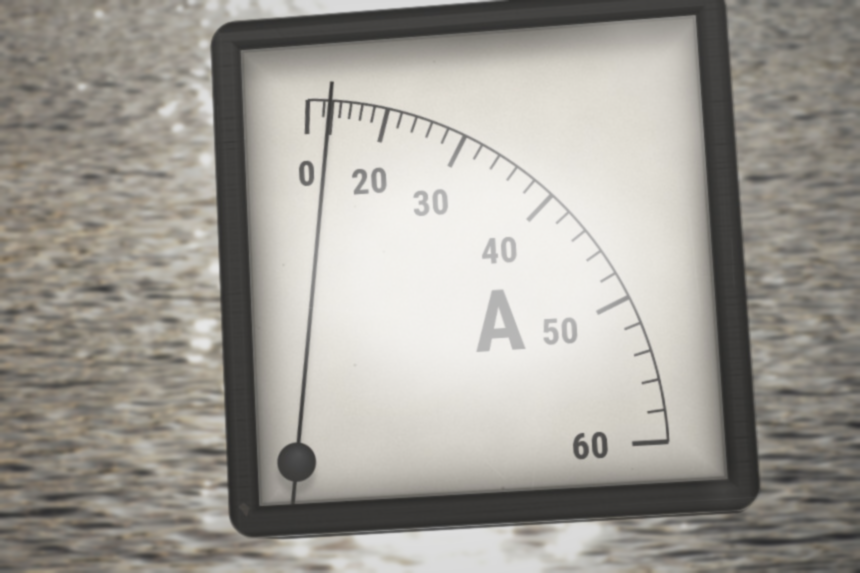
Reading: 10 A
